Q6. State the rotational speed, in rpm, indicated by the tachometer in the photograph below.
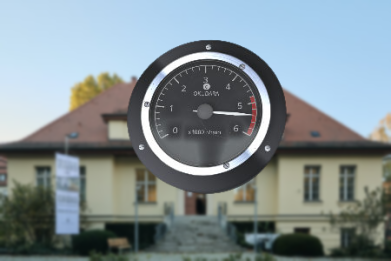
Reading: 5400 rpm
